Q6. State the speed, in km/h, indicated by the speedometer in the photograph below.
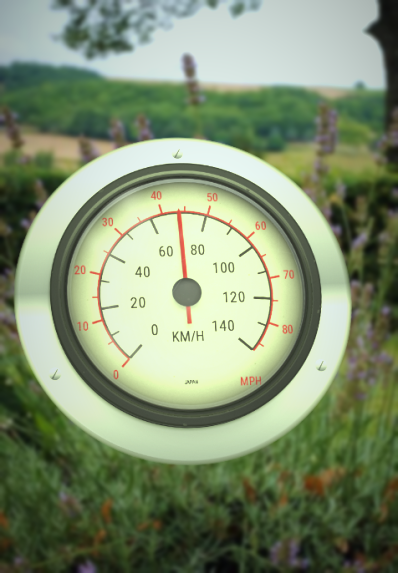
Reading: 70 km/h
